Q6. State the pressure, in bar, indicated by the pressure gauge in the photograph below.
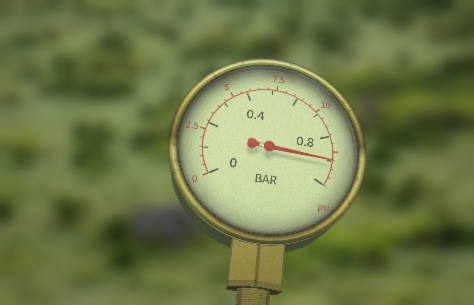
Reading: 0.9 bar
